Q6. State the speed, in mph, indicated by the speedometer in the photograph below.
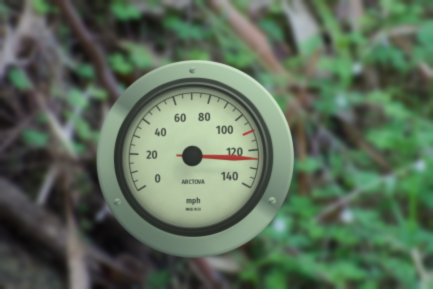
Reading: 125 mph
